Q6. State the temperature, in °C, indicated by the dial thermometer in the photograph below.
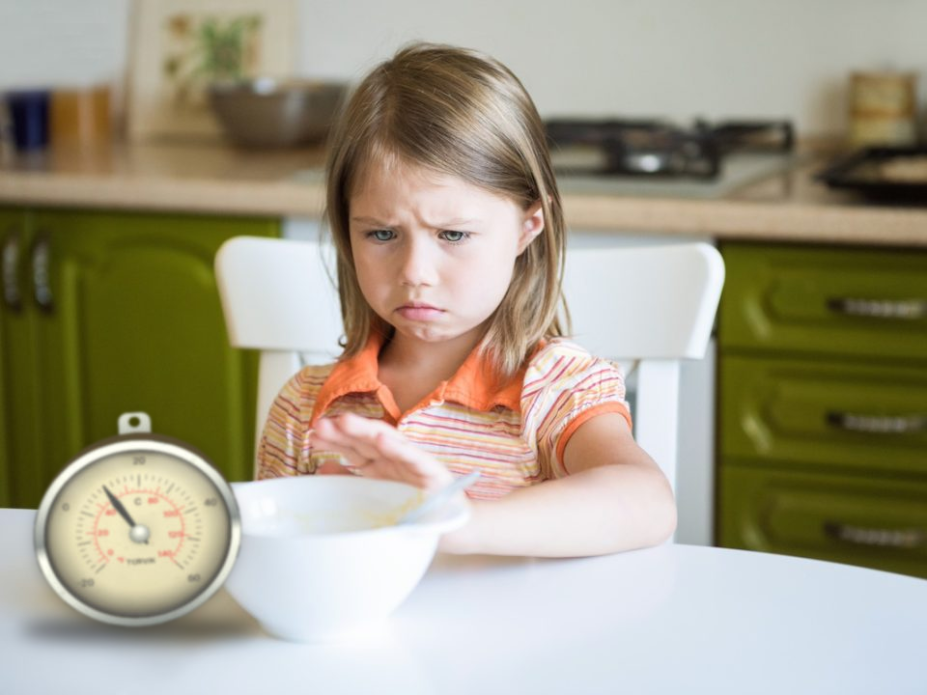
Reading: 10 °C
